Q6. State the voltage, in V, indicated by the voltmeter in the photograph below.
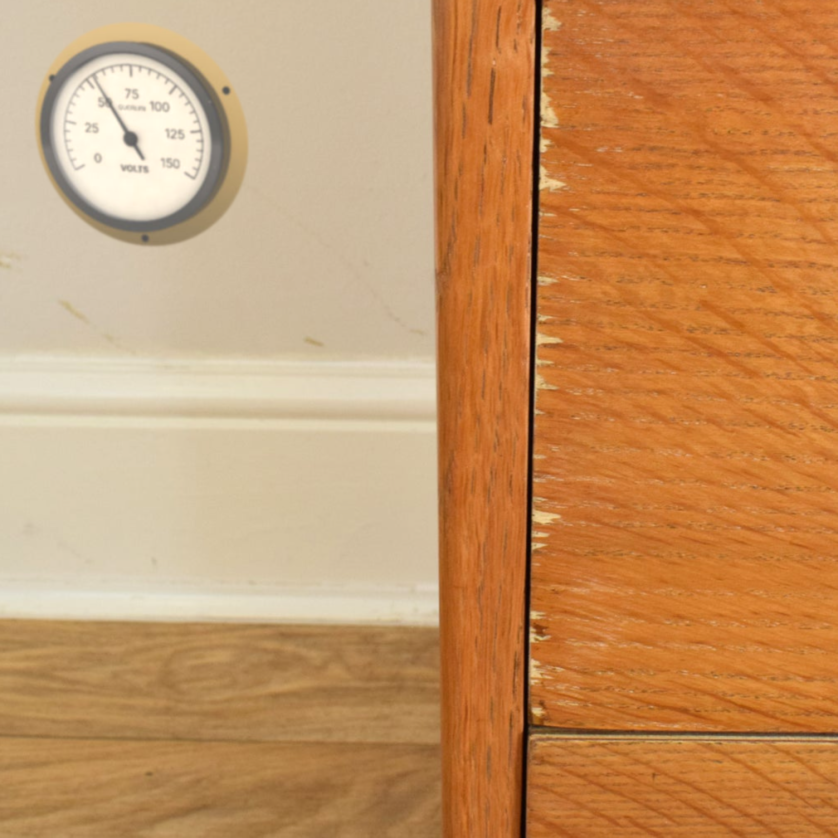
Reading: 55 V
